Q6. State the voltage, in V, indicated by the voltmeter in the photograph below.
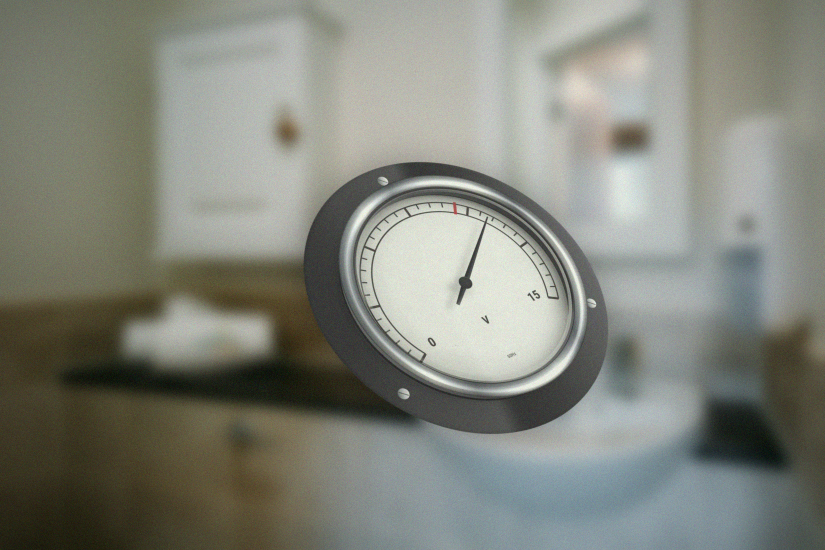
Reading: 10.75 V
